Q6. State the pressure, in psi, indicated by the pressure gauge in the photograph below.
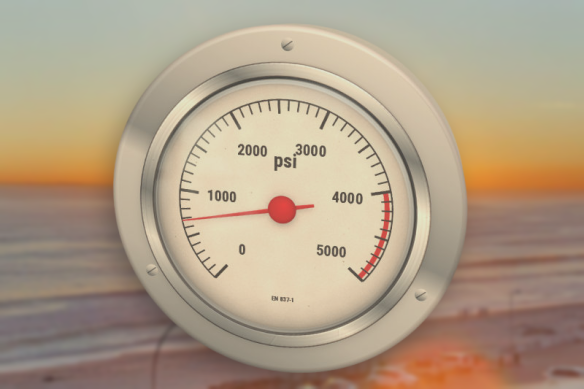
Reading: 700 psi
